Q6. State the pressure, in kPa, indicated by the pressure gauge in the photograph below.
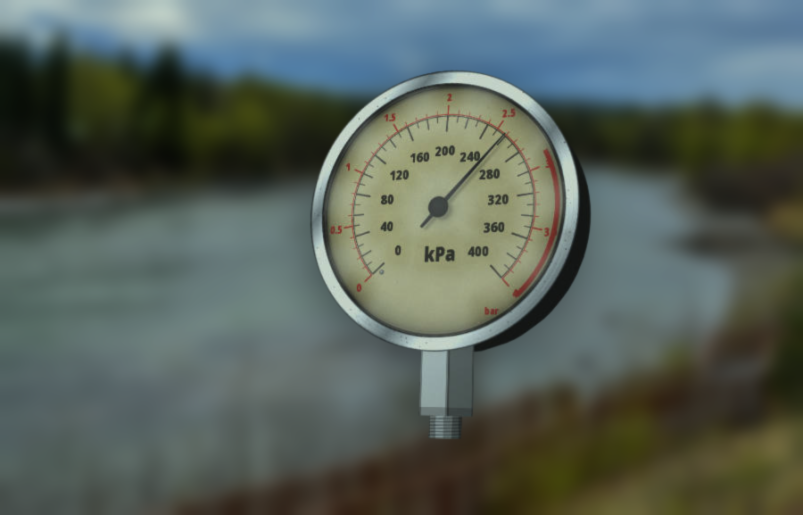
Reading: 260 kPa
